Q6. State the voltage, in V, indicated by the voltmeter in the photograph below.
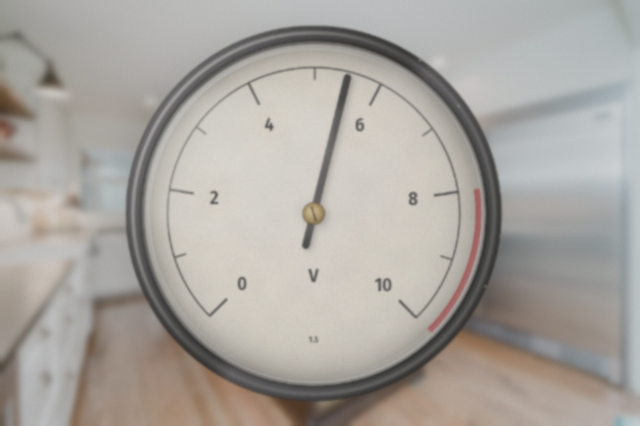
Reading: 5.5 V
